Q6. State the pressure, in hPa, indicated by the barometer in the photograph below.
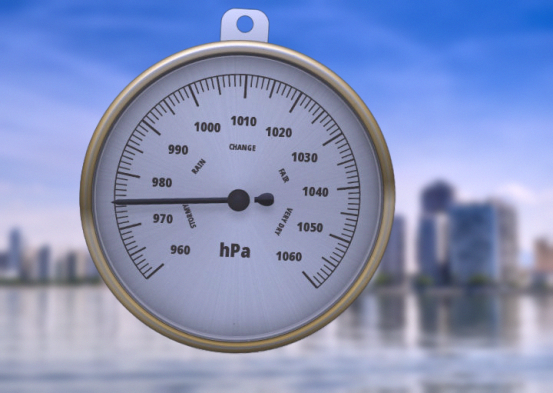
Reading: 975 hPa
